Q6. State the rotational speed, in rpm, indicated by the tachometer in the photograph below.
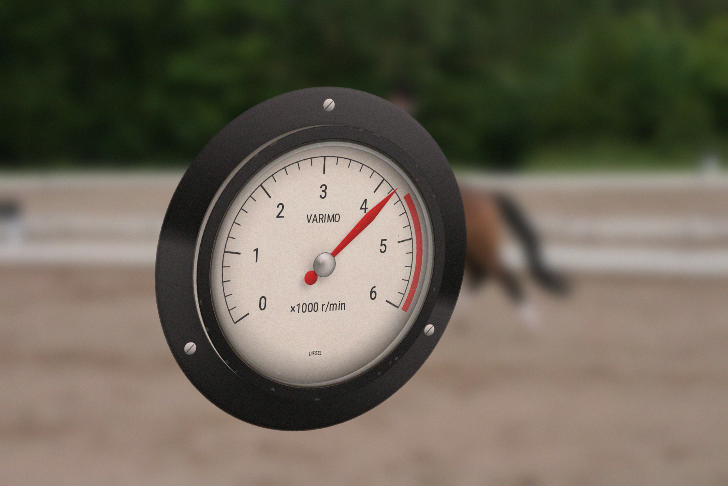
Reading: 4200 rpm
